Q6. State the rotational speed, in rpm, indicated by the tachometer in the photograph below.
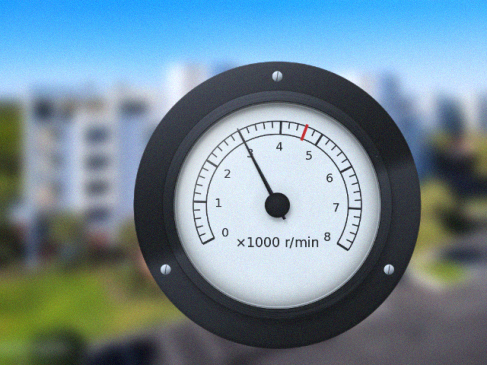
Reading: 3000 rpm
